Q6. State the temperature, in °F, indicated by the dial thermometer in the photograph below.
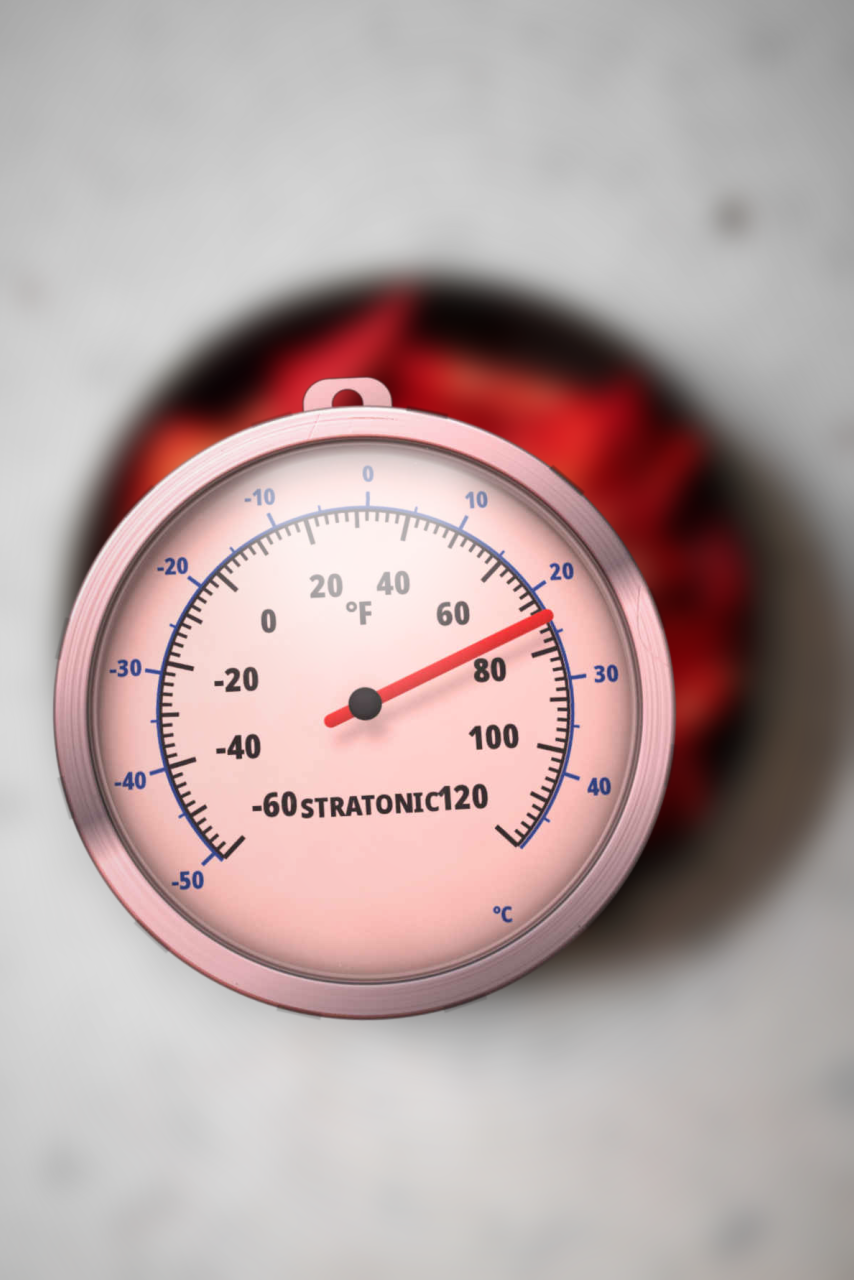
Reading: 74 °F
